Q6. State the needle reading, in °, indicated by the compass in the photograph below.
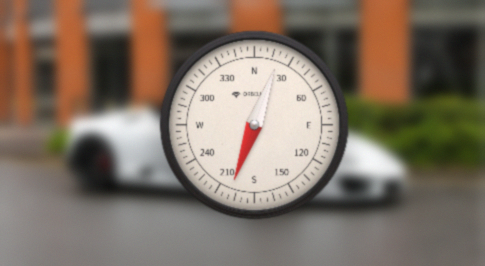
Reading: 200 °
